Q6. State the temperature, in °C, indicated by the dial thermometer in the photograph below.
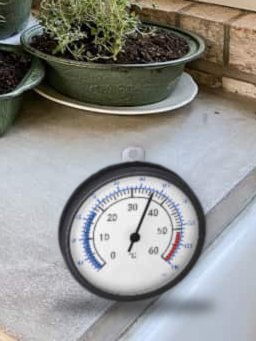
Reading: 35 °C
